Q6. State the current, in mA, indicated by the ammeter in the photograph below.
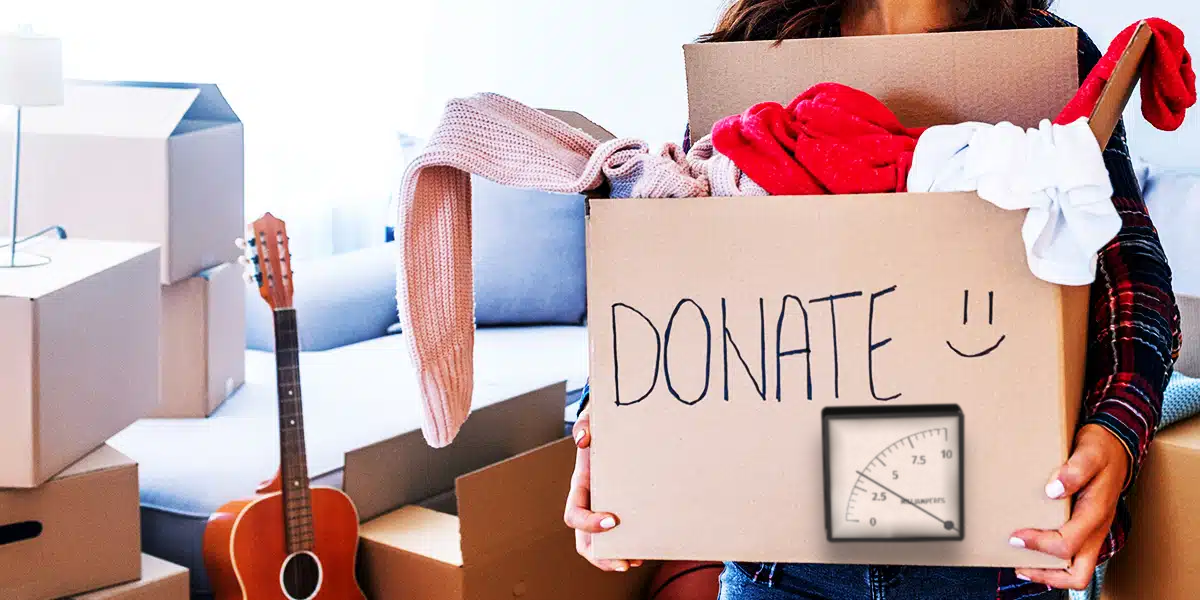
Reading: 3.5 mA
